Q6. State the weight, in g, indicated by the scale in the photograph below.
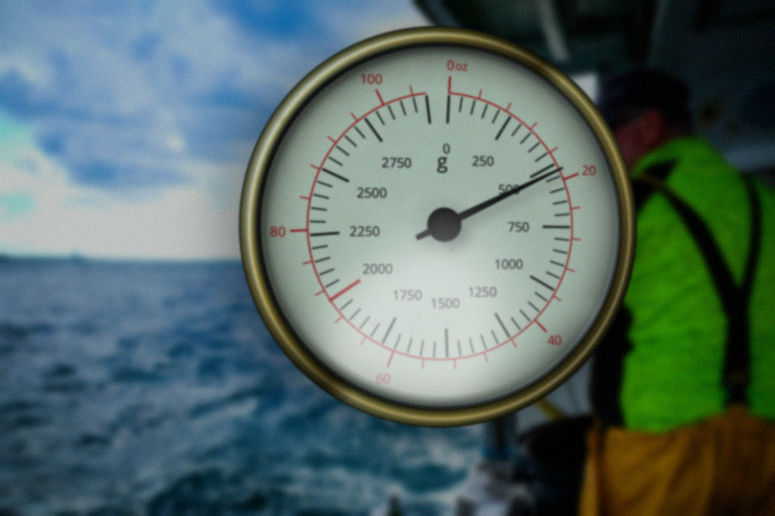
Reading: 525 g
